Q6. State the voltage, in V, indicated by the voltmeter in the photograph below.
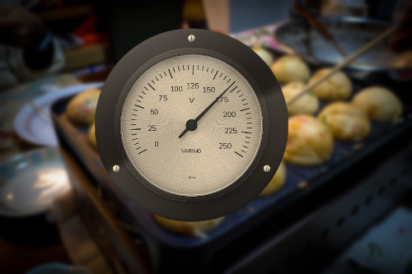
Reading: 170 V
